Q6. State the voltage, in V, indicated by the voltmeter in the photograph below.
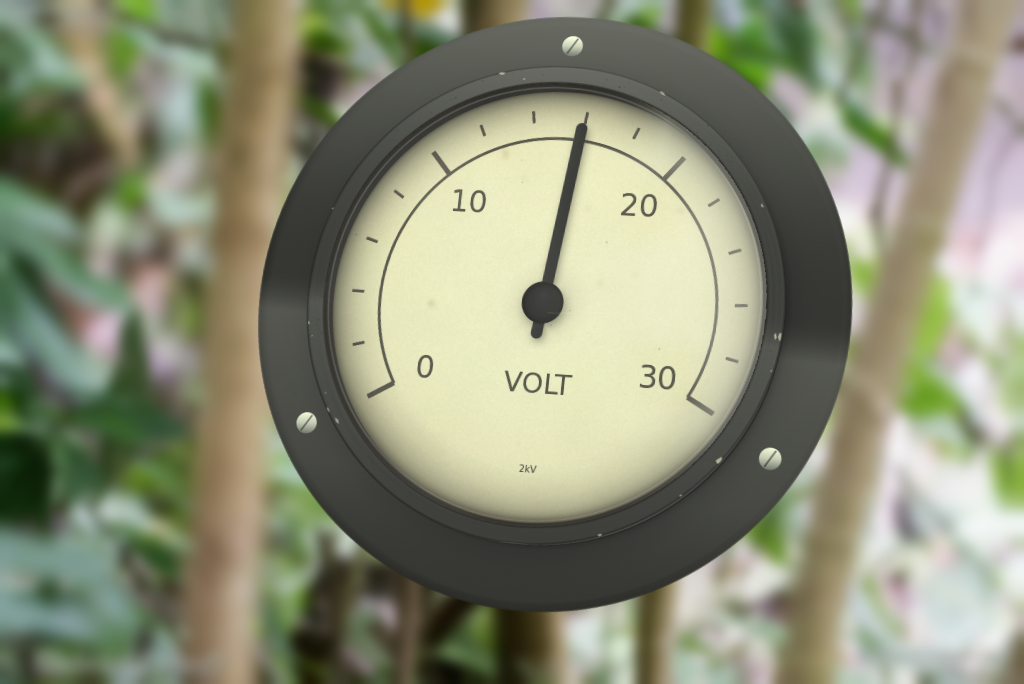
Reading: 16 V
